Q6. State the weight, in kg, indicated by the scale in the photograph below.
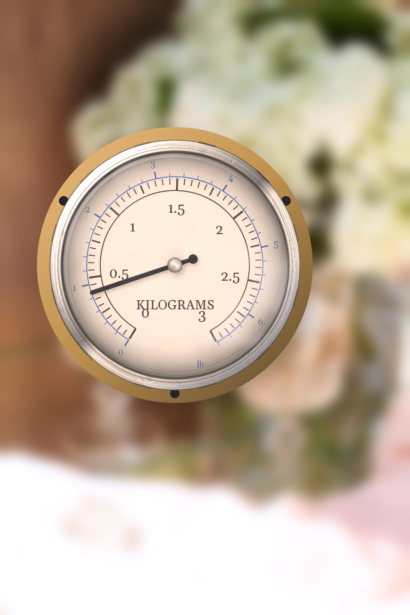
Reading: 0.4 kg
